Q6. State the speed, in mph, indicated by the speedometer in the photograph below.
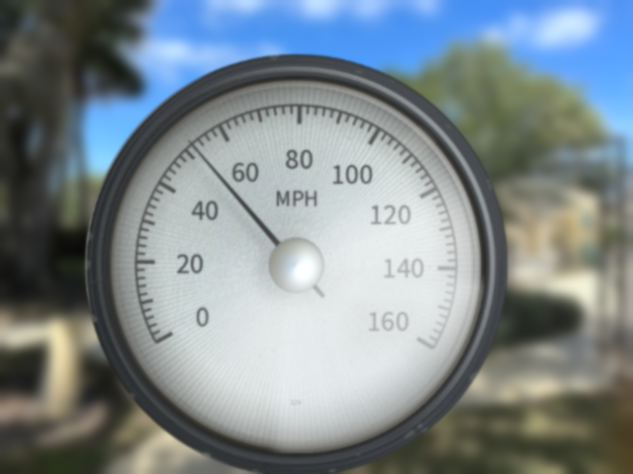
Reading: 52 mph
